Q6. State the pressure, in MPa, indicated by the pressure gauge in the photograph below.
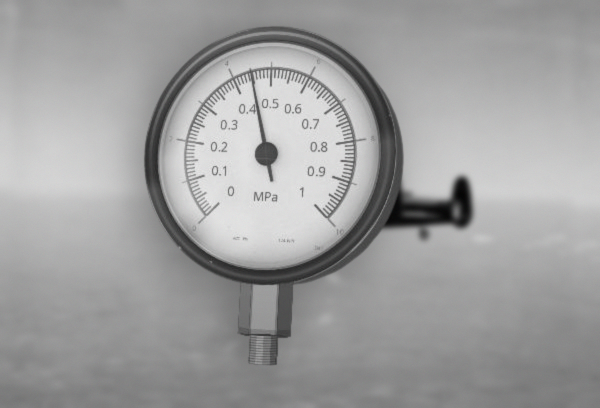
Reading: 0.45 MPa
